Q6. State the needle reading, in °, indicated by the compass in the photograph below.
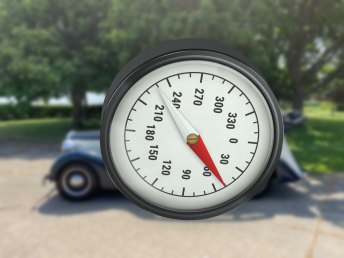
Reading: 50 °
